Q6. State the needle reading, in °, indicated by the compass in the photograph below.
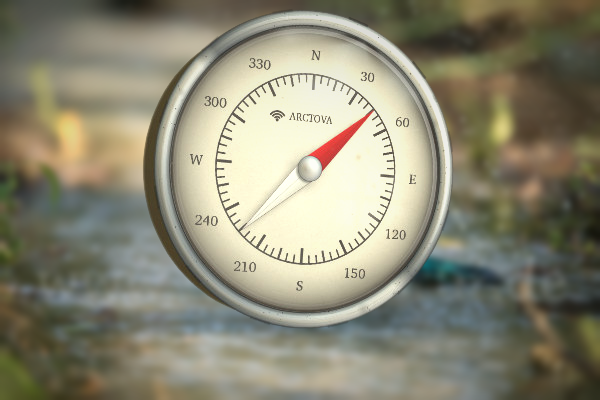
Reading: 45 °
